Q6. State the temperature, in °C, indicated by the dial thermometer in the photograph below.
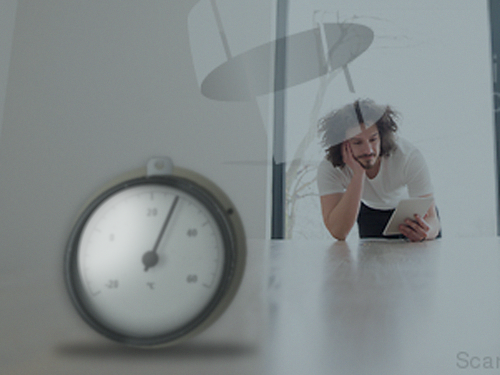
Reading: 28 °C
